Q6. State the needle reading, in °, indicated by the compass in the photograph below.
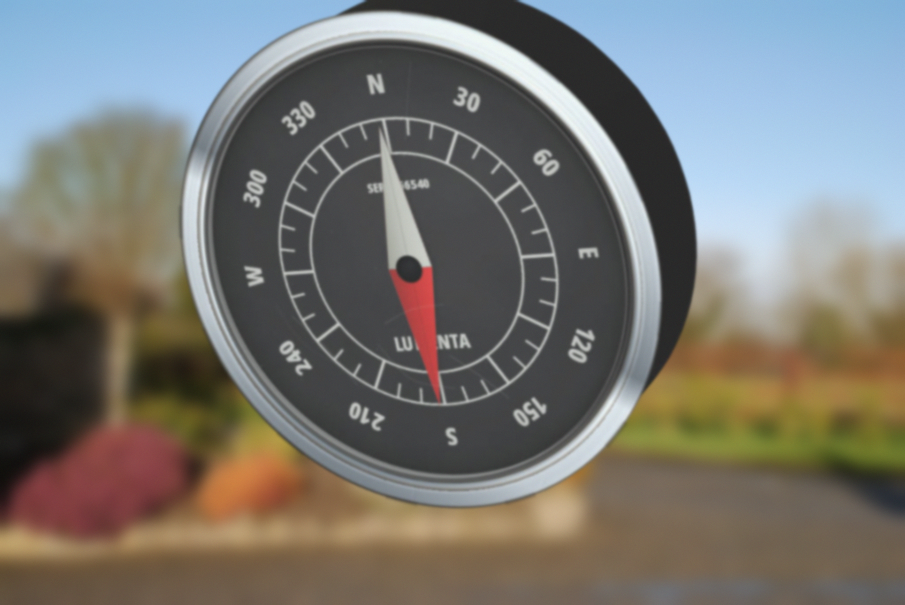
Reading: 180 °
